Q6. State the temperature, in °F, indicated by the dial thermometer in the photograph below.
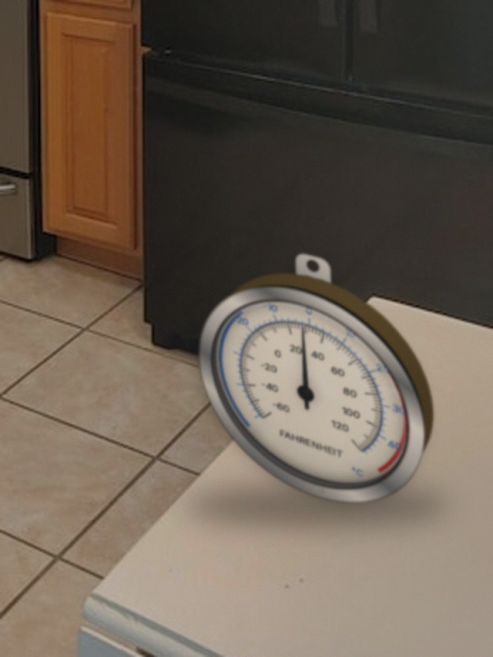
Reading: 30 °F
